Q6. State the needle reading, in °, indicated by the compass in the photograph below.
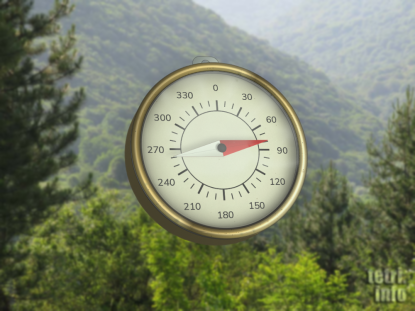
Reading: 80 °
